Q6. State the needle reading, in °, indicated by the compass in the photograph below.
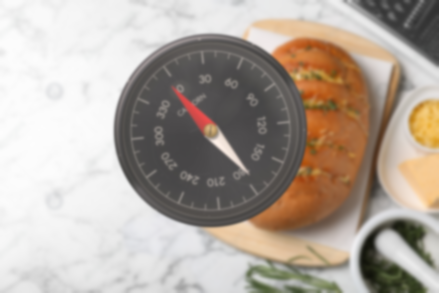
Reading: 355 °
